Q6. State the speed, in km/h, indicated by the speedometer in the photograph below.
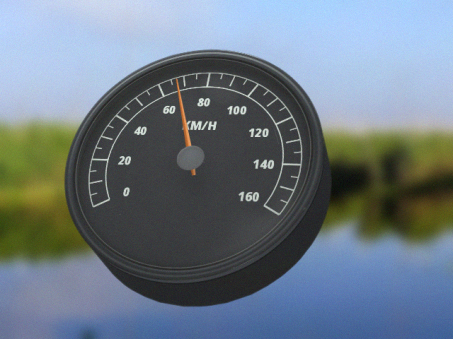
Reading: 67.5 km/h
